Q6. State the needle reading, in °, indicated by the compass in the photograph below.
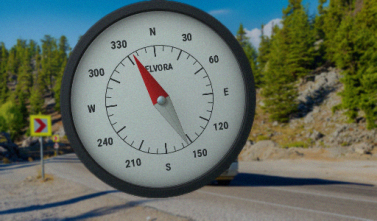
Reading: 335 °
